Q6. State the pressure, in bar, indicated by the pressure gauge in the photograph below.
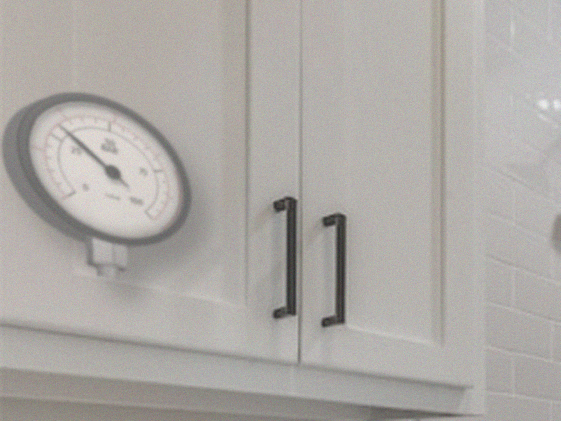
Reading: 30 bar
